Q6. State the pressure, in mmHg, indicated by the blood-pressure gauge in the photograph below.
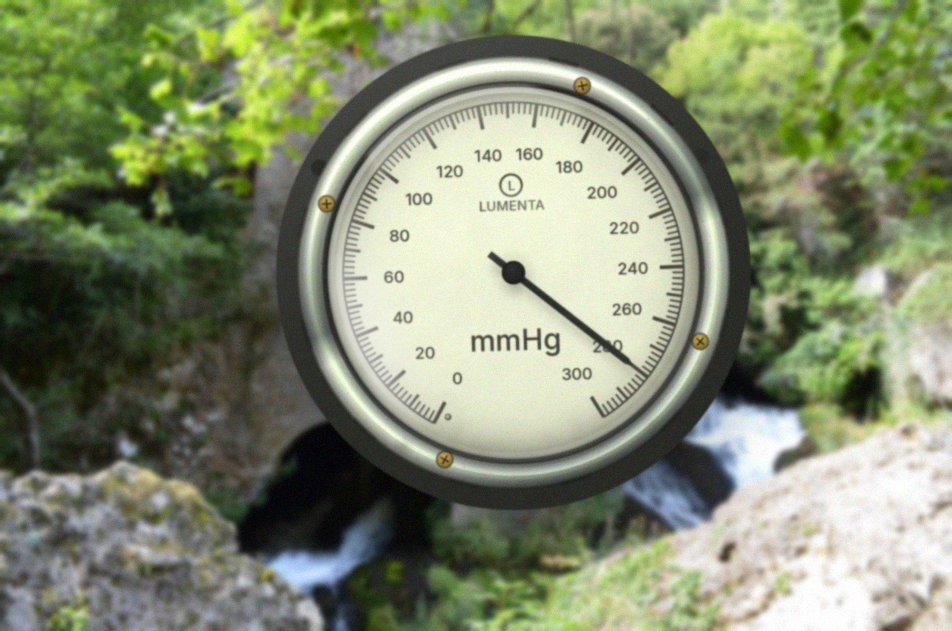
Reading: 280 mmHg
